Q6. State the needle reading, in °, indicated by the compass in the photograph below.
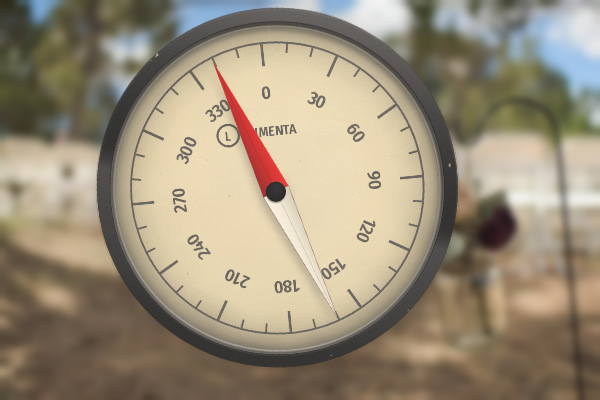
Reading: 340 °
